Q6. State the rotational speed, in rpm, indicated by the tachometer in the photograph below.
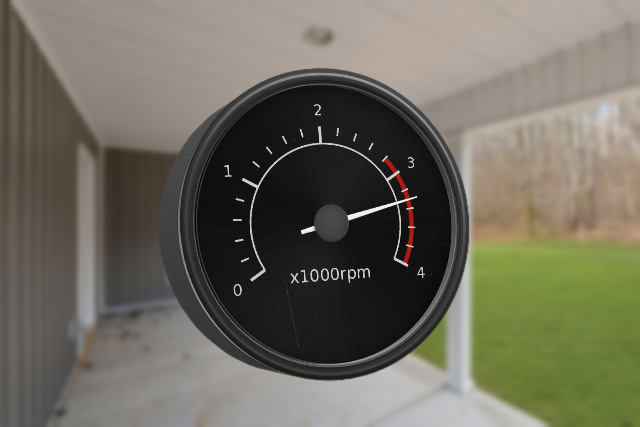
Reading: 3300 rpm
